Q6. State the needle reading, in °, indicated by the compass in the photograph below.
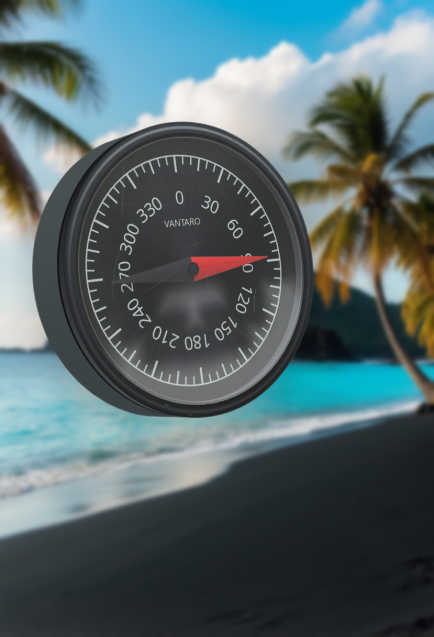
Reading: 87.5 °
